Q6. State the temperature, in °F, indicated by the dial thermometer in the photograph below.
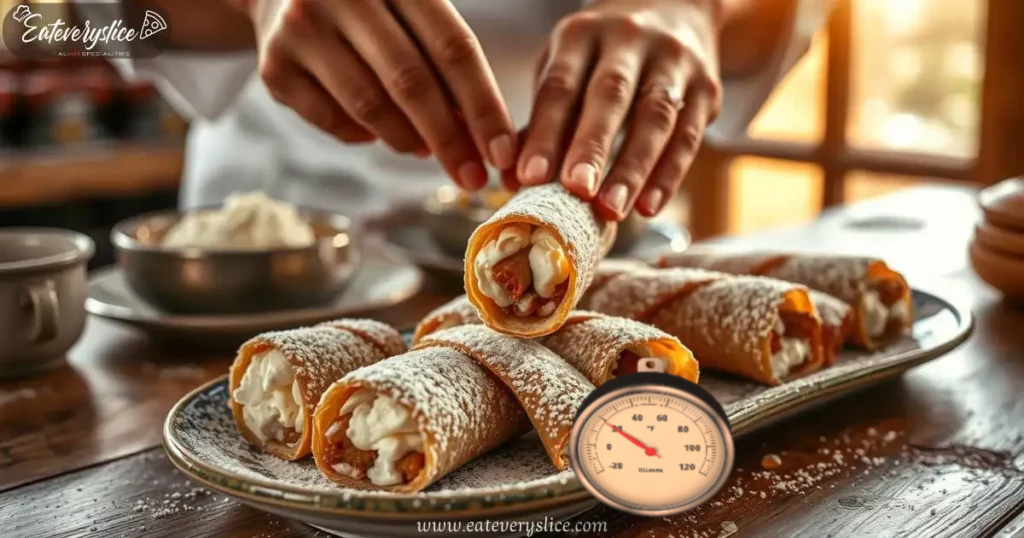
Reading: 20 °F
